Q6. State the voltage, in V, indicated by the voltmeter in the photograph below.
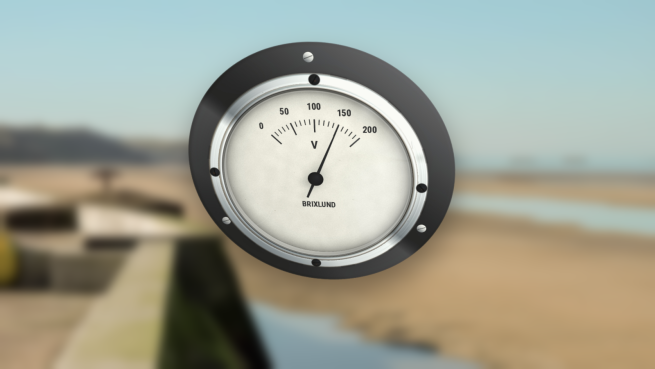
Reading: 150 V
